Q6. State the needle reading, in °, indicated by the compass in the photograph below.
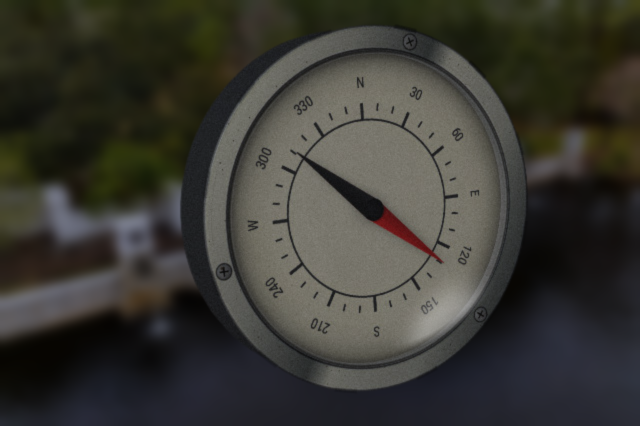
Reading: 130 °
